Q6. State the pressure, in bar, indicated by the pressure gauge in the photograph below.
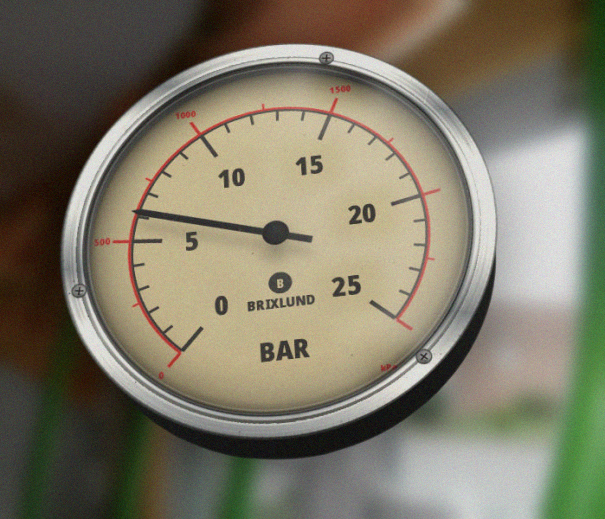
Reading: 6 bar
